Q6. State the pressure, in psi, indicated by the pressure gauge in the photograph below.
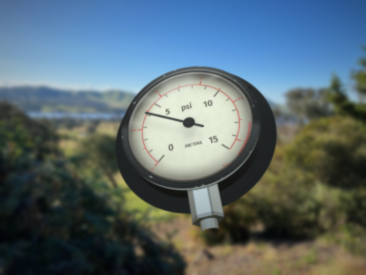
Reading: 4 psi
